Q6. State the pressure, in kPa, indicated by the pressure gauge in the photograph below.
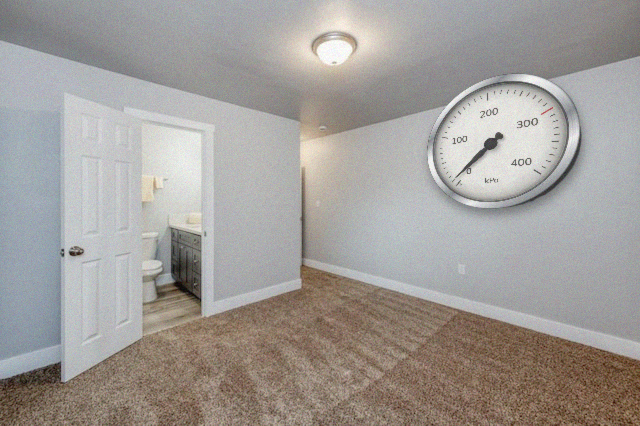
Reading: 10 kPa
